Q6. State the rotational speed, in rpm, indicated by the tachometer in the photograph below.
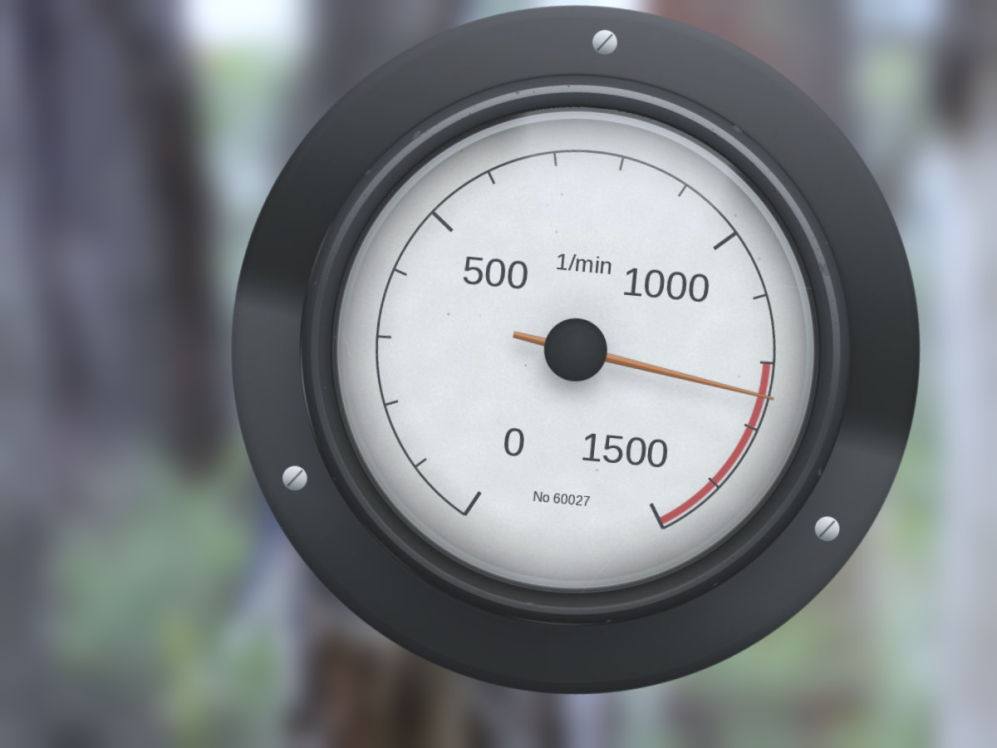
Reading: 1250 rpm
